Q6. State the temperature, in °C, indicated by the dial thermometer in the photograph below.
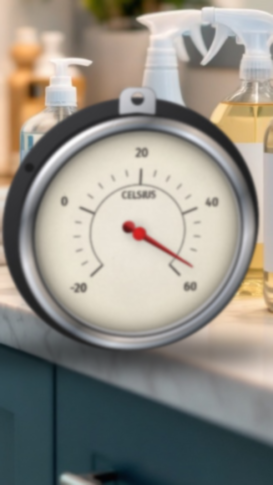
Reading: 56 °C
